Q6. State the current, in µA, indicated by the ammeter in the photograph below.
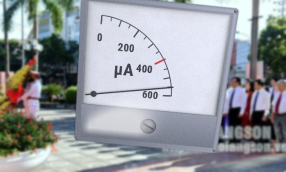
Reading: 550 µA
